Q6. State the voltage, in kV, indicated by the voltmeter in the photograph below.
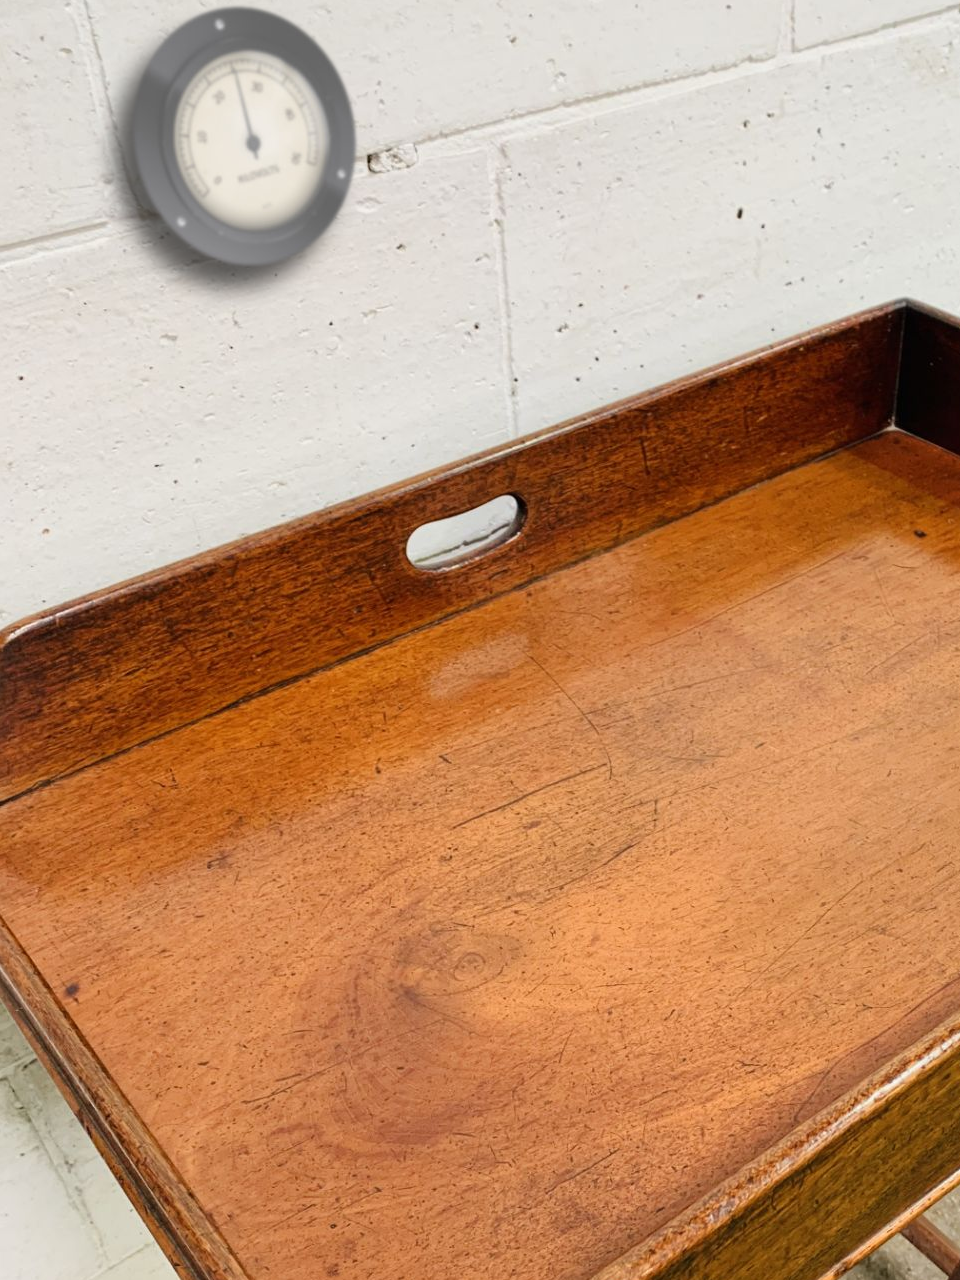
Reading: 25 kV
